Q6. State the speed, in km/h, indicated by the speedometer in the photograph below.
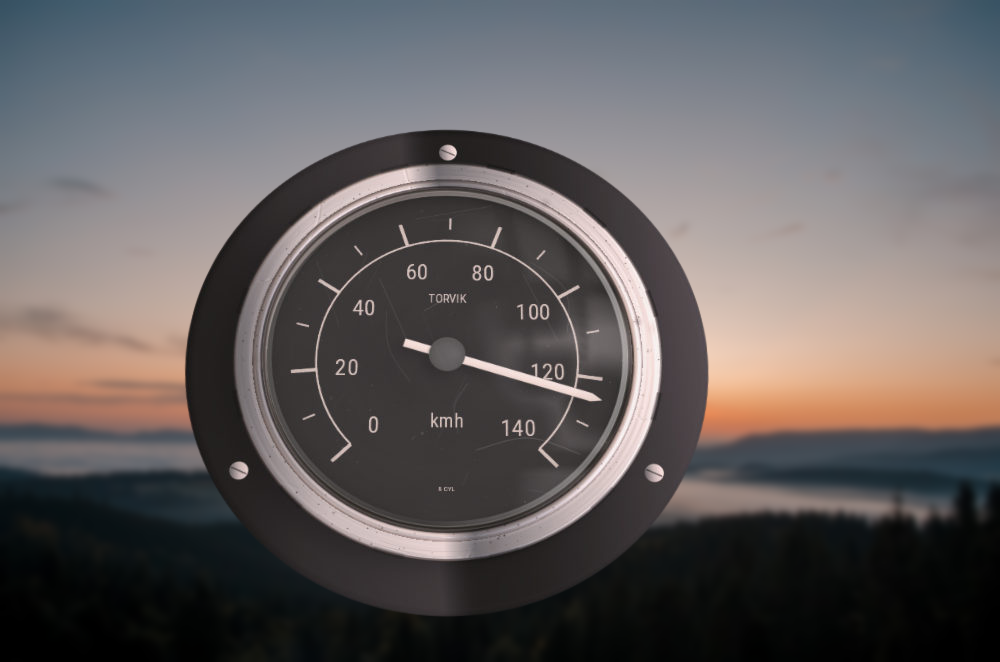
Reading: 125 km/h
